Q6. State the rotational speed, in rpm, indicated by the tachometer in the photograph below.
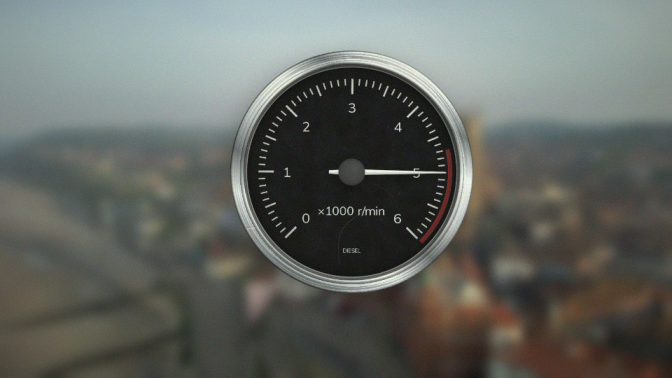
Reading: 5000 rpm
